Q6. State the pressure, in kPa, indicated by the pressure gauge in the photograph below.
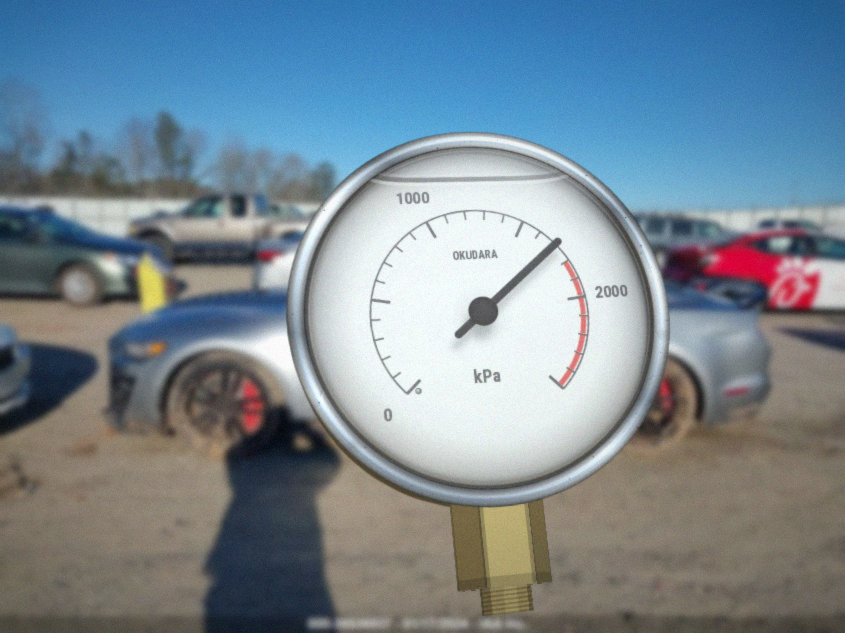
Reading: 1700 kPa
